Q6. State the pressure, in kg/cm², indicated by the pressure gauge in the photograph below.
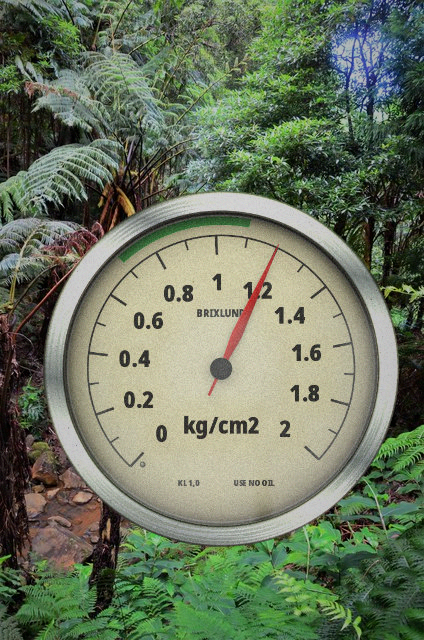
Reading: 1.2 kg/cm²
